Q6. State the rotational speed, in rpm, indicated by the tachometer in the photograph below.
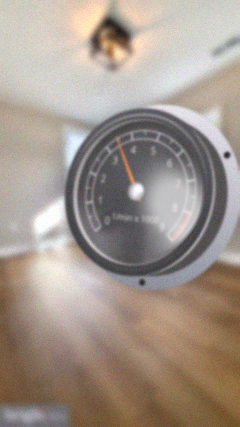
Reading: 3500 rpm
